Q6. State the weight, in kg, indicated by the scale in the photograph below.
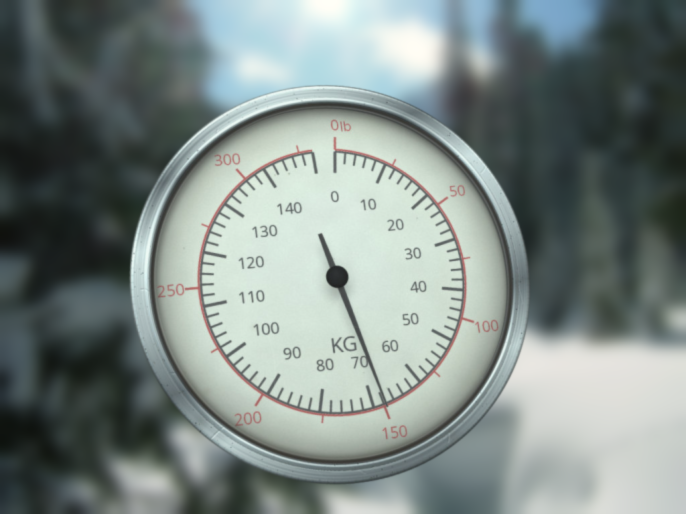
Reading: 68 kg
